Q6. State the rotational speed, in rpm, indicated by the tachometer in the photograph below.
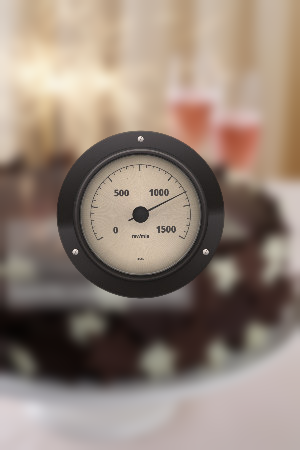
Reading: 1150 rpm
